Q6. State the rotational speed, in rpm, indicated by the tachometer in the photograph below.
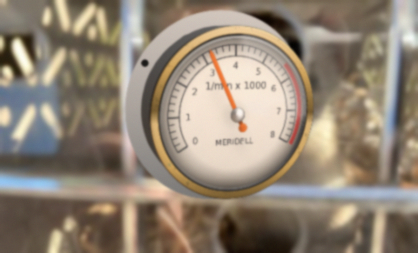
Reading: 3200 rpm
